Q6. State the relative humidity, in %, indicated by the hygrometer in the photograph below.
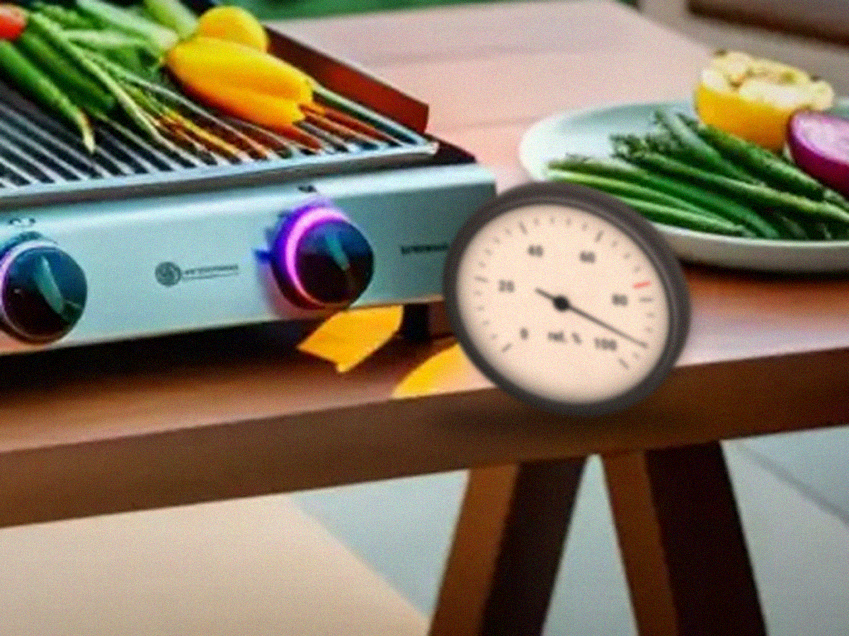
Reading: 92 %
